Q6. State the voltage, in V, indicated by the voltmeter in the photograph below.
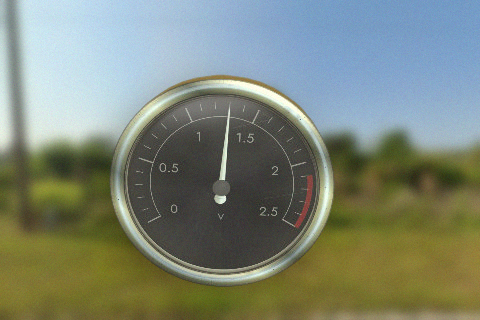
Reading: 1.3 V
